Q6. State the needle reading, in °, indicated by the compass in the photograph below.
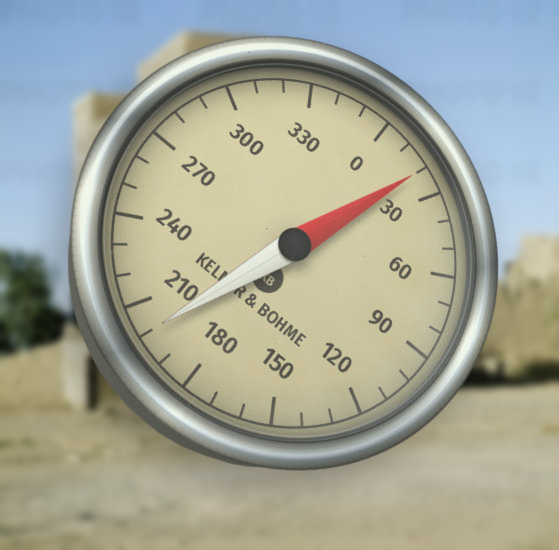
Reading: 20 °
